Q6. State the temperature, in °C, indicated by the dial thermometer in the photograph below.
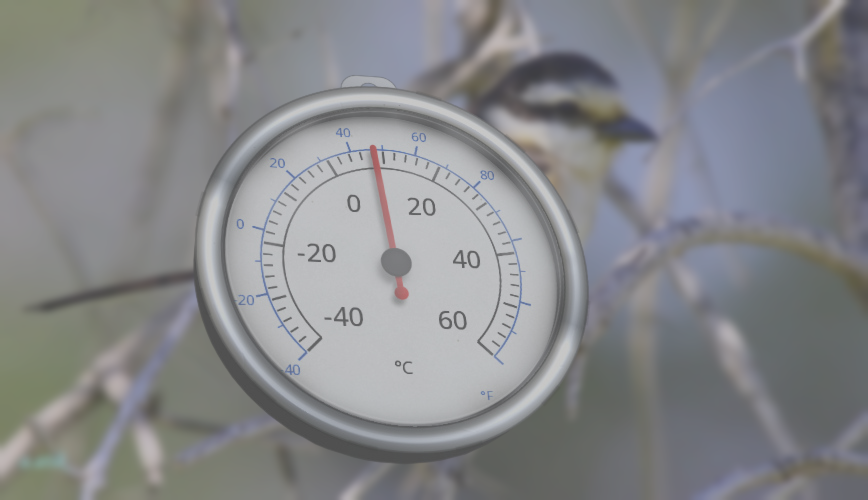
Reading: 8 °C
